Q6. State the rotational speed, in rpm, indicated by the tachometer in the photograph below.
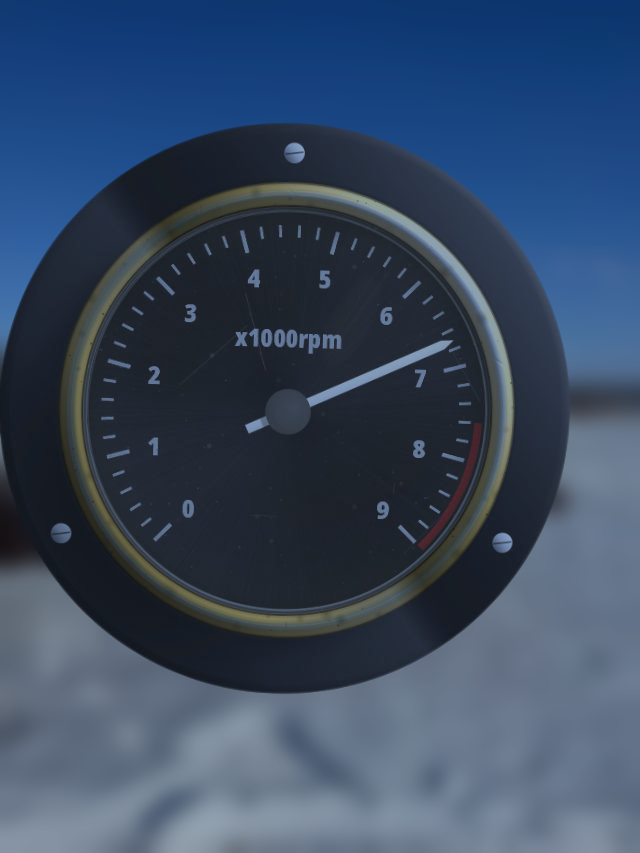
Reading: 6700 rpm
